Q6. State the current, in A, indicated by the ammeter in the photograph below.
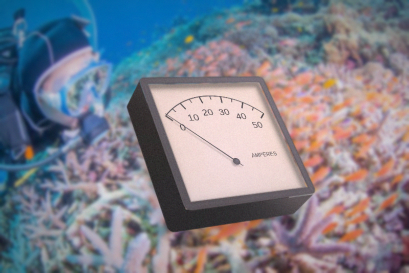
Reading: 0 A
